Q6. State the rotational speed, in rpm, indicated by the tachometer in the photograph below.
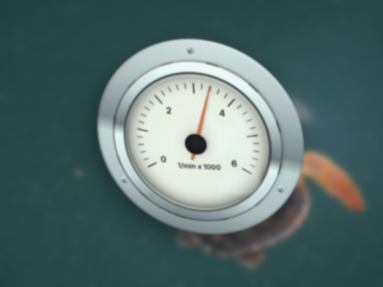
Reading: 3400 rpm
